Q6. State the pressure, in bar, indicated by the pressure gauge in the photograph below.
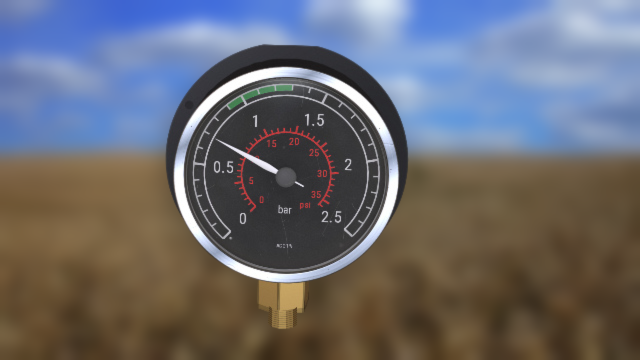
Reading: 0.7 bar
